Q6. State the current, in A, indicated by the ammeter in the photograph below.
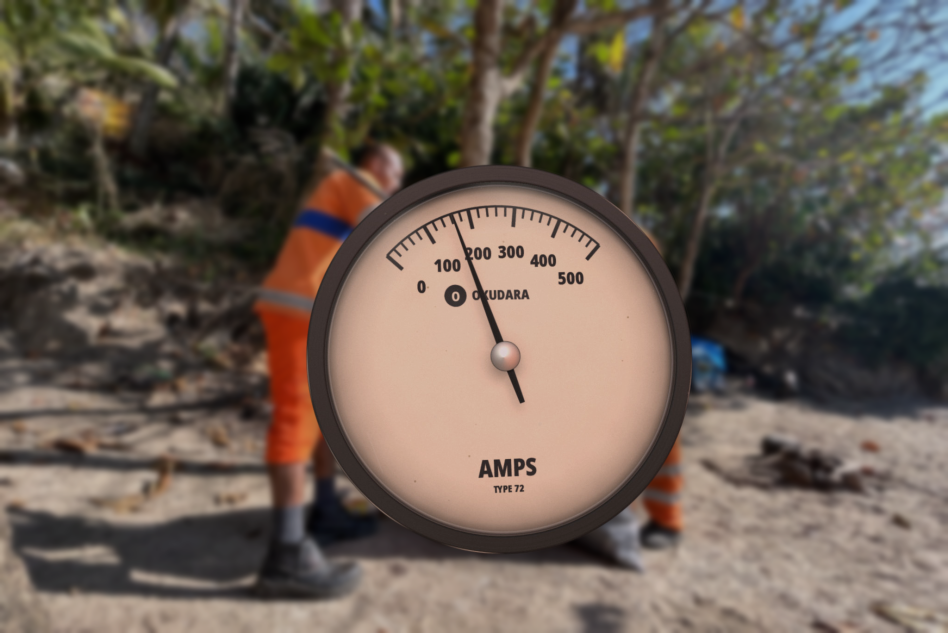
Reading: 160 A
